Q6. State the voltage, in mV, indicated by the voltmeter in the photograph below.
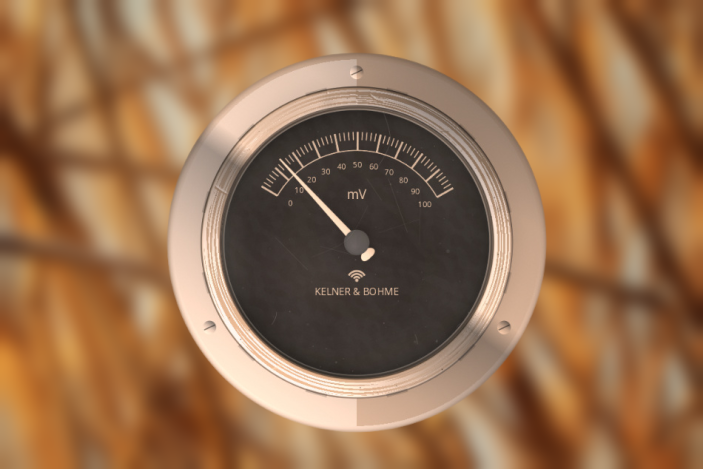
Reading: 14 mV
